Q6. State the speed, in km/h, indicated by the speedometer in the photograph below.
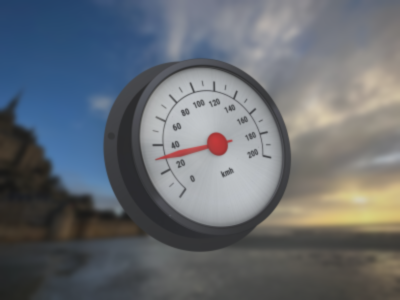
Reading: 30 km/h
